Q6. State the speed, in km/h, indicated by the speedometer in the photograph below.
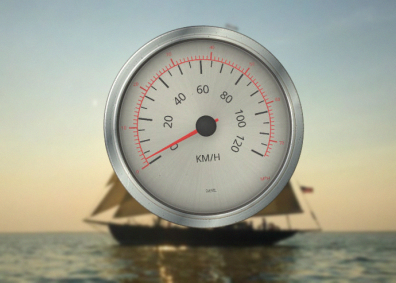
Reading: 2.5 km/h
